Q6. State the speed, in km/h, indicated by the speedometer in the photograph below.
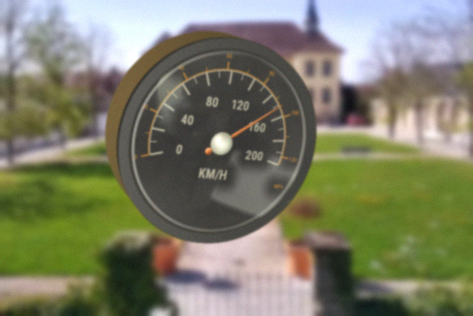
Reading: 150 km/h
